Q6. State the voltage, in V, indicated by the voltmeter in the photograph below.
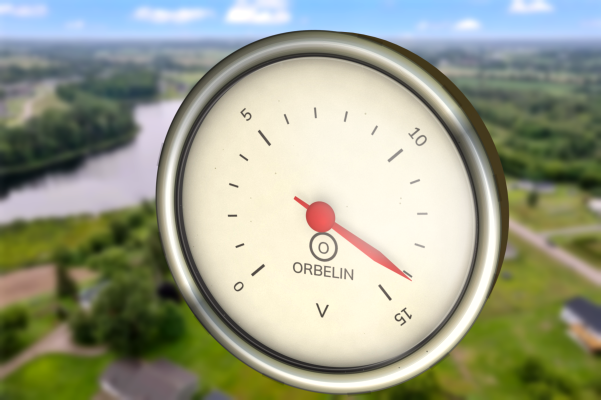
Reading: 14 V
